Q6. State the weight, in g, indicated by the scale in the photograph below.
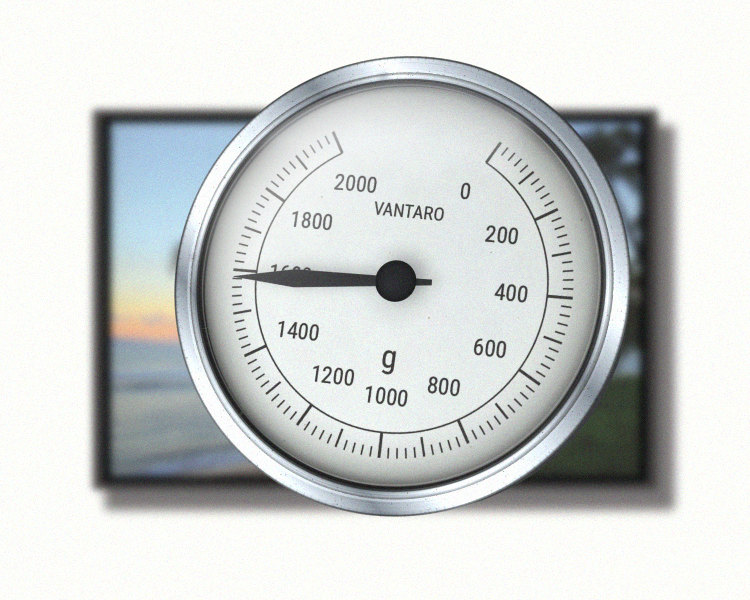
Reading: 1580 g
